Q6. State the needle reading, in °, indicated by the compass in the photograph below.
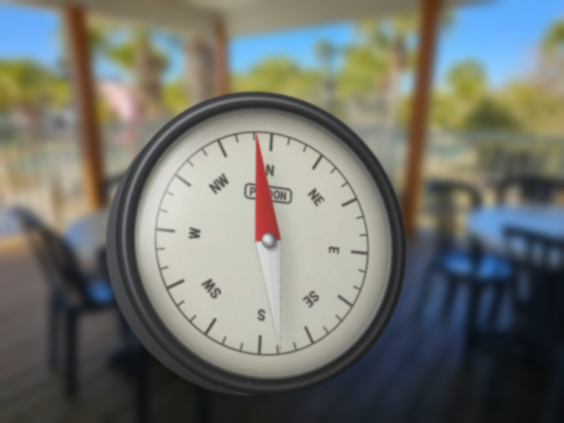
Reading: 350 °
